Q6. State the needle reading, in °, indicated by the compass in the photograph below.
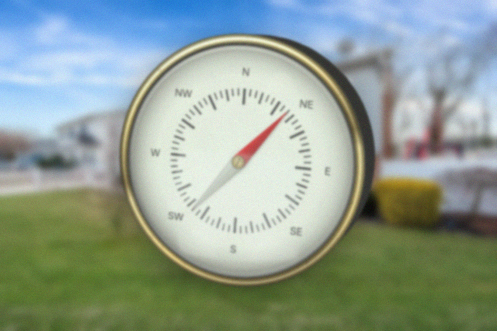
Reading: 40 °
